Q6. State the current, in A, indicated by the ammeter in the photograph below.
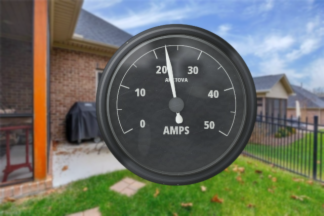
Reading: 22.5 A
